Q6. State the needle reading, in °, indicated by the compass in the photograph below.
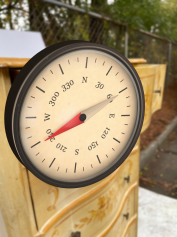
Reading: 240 °
